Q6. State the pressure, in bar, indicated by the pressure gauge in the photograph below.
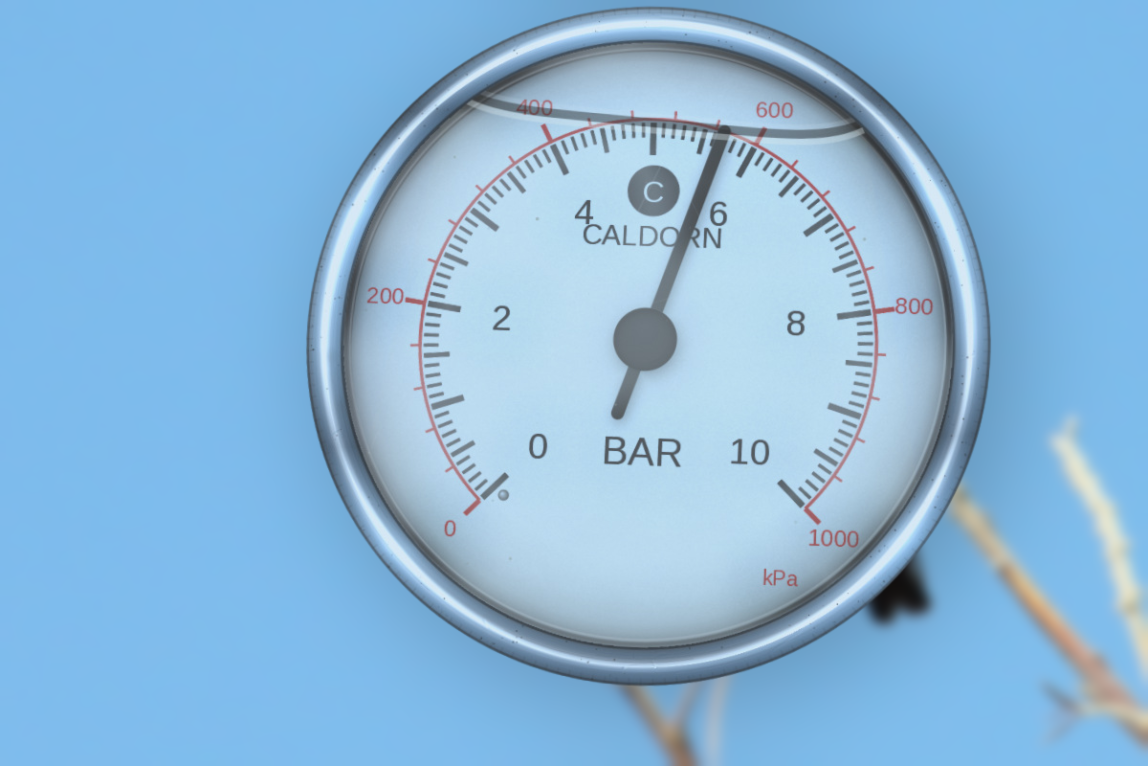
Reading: 5.7 bar
